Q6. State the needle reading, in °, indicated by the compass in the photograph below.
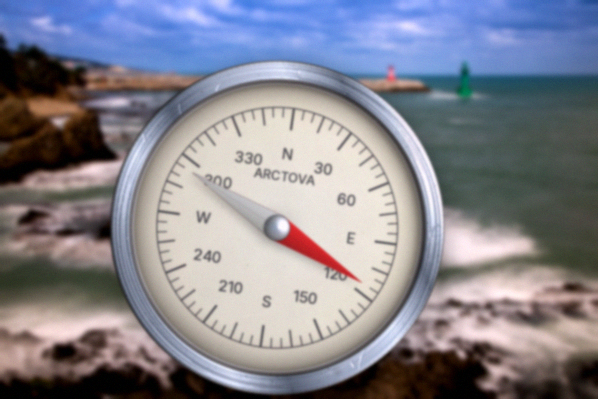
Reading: 115 °
